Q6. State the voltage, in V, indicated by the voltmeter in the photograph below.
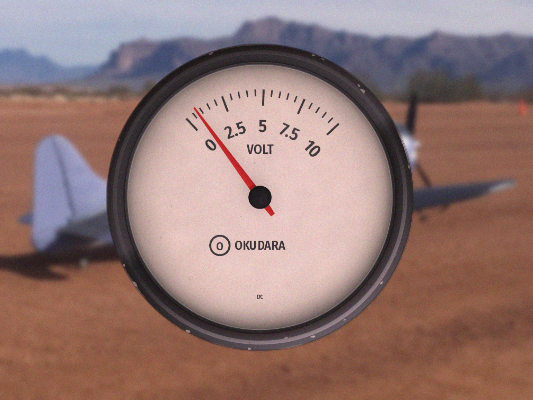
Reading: 0.75 V
